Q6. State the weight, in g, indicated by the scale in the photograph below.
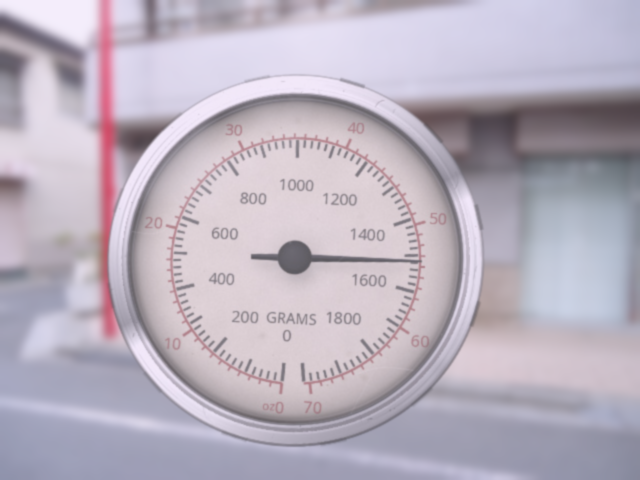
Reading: 1520 g
